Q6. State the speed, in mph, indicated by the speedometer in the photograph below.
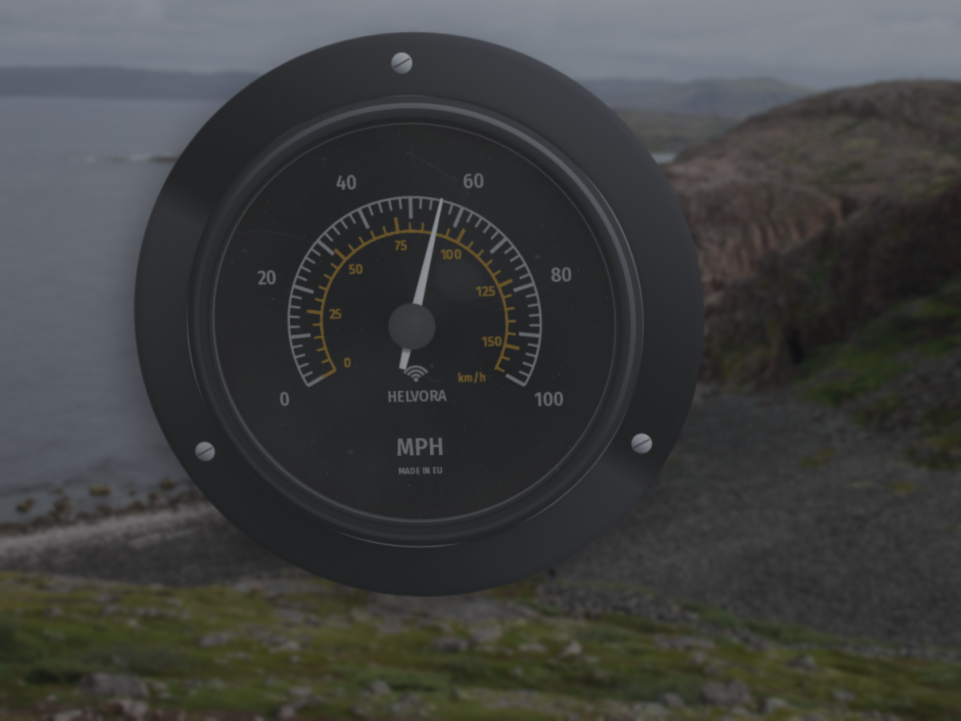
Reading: 56 mph
